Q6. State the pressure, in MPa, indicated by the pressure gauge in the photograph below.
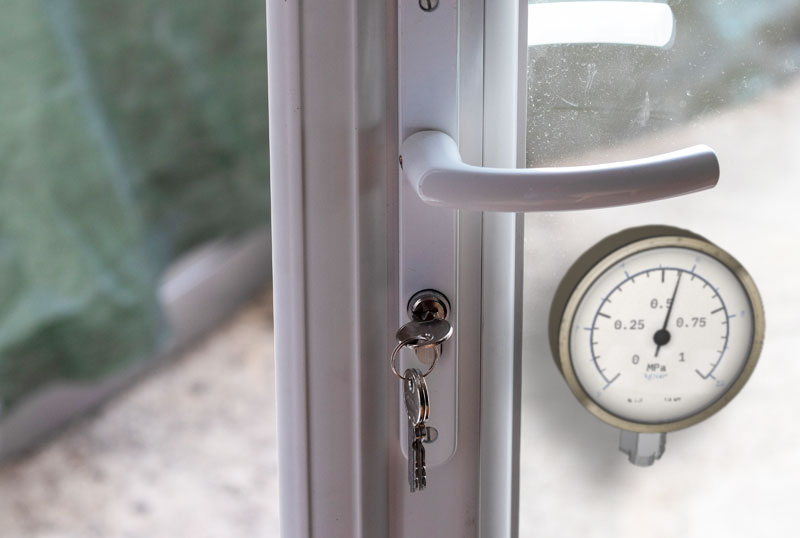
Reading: 0.55 MPa
